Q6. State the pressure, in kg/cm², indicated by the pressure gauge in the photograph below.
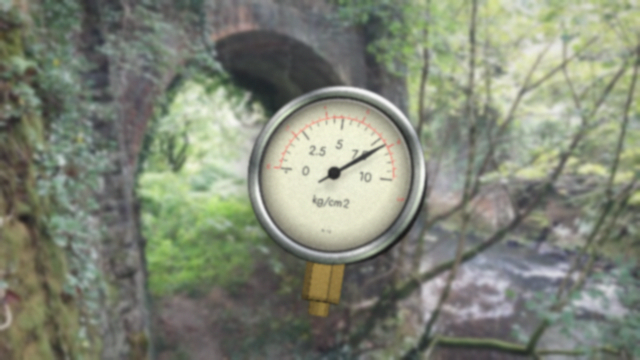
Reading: 8 kg/cm²
